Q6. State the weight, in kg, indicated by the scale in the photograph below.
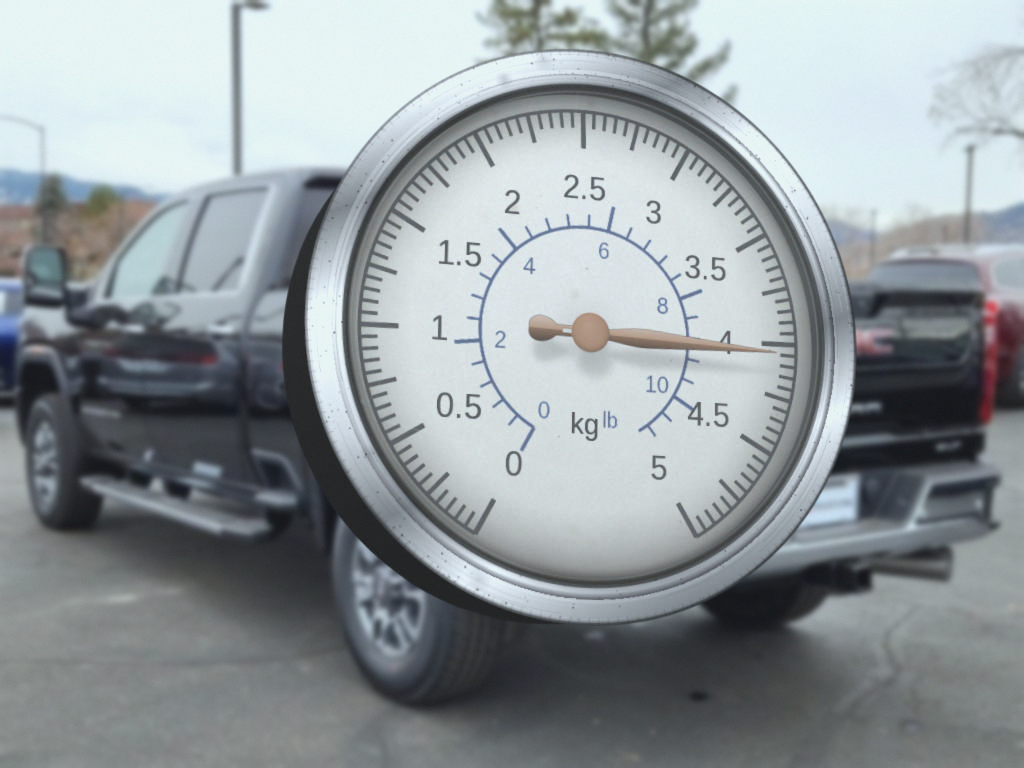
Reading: 4.05 kg
